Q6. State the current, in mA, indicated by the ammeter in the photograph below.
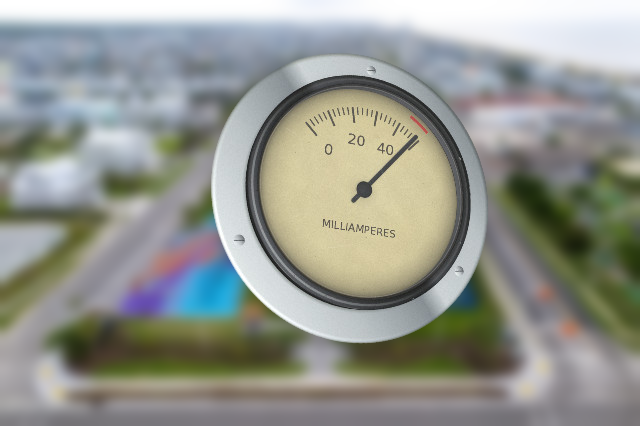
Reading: 48 mA
